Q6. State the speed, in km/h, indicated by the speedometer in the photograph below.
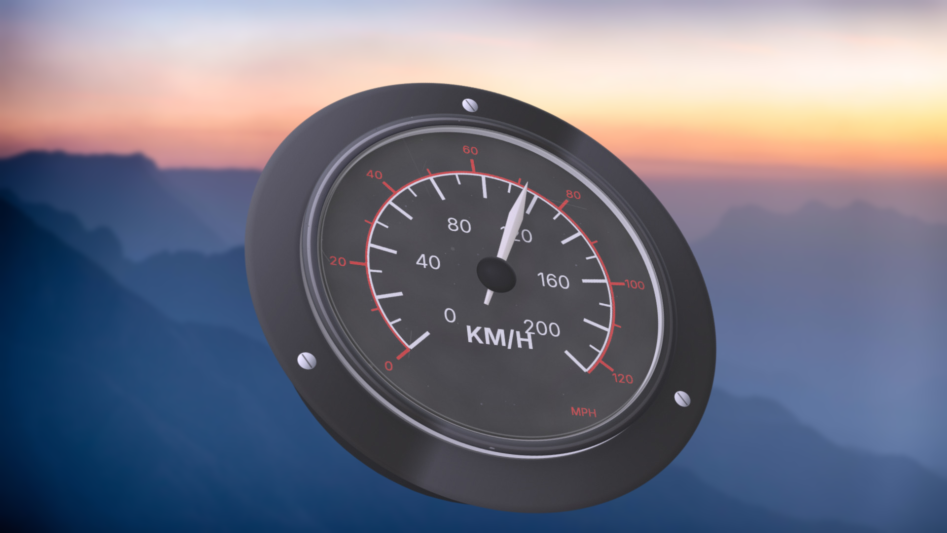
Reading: 115 km/h
